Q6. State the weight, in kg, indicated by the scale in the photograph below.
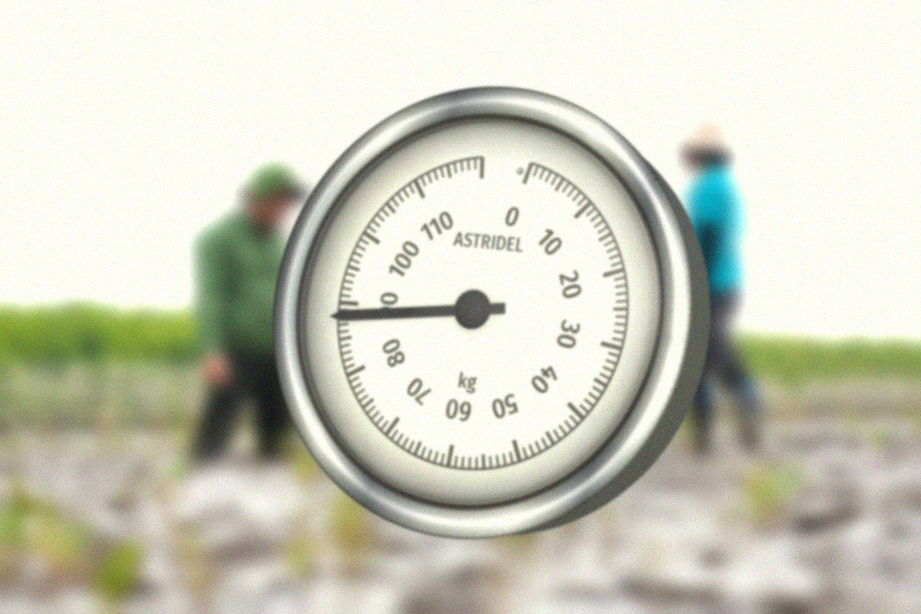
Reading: 88 kg
